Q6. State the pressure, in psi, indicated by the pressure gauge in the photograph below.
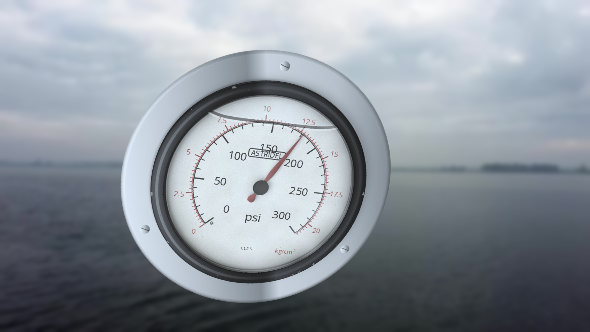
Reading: 180 psi
